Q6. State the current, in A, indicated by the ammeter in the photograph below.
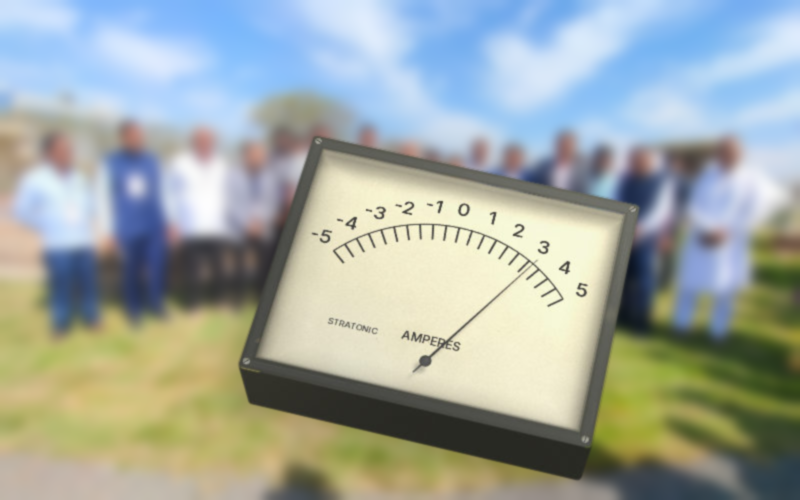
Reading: 3.25 A
